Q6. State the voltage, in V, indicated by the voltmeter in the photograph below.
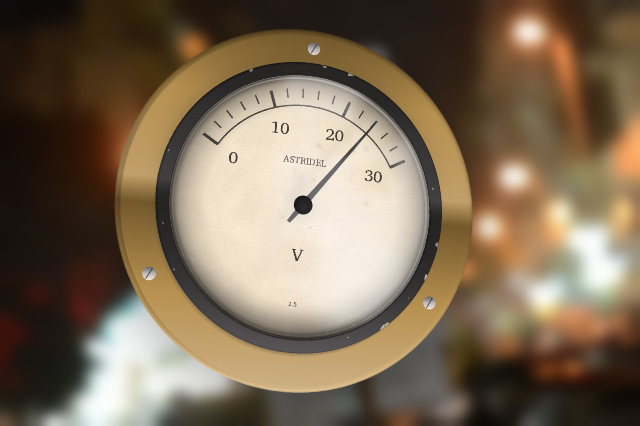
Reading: 24 V
